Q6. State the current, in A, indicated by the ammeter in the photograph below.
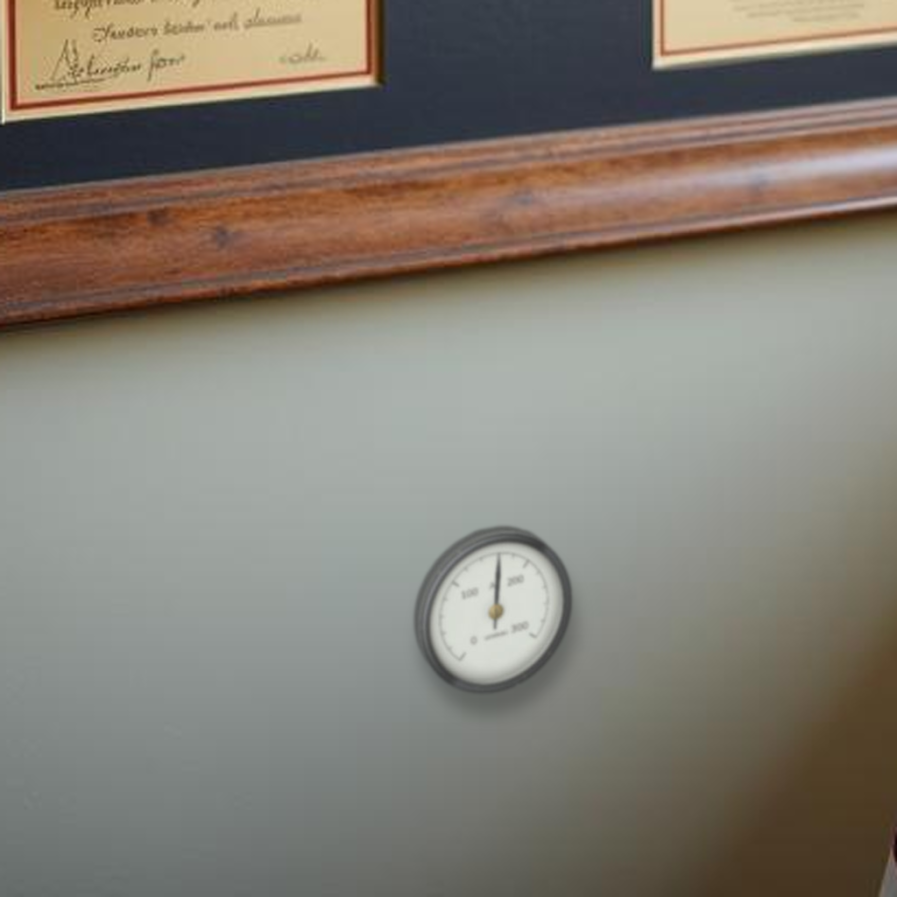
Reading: 160 A
